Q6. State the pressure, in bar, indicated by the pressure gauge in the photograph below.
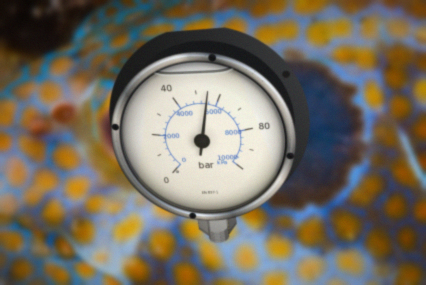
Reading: 55 bar
